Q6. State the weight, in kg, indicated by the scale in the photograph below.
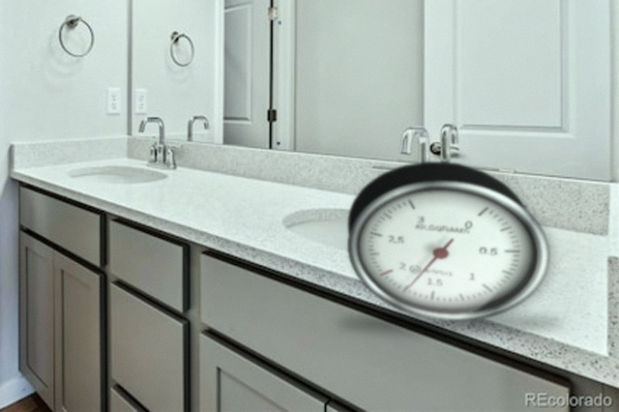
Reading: 1.75 kg
